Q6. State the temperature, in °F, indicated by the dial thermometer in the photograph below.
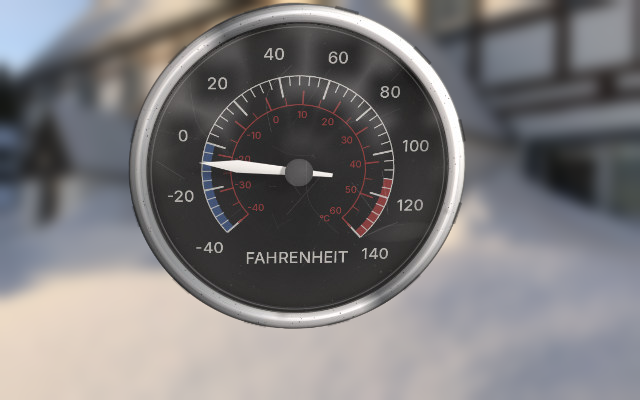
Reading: -8 °F
